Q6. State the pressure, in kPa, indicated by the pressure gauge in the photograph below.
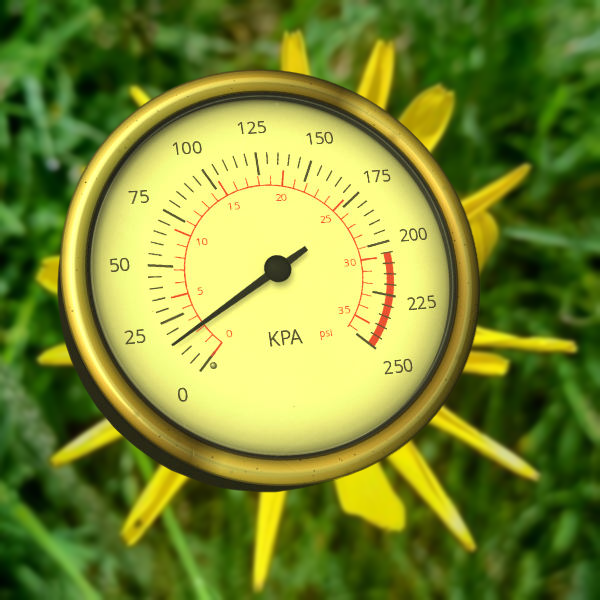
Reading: 15 kPa
